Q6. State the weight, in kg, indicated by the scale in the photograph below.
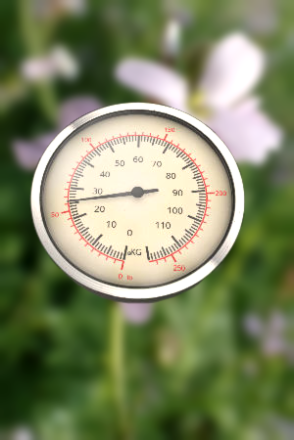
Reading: 25 kg
